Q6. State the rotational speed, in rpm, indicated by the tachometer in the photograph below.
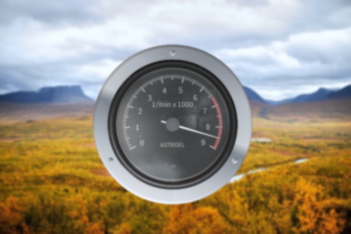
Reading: 8500 rpm
